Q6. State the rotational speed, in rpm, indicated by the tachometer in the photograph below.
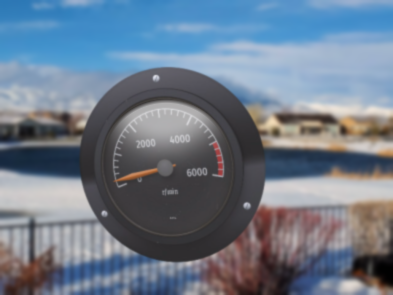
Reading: 200 rpm
